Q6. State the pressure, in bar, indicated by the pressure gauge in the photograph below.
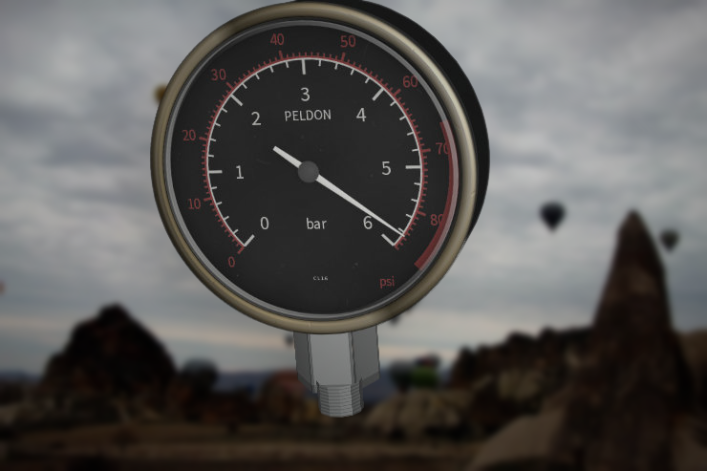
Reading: 5.8 bar
